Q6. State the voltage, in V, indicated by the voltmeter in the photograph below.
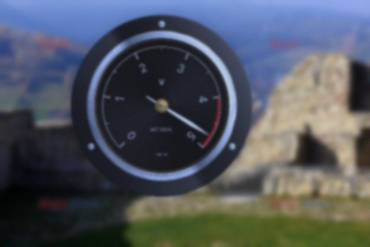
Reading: 4.75 V
